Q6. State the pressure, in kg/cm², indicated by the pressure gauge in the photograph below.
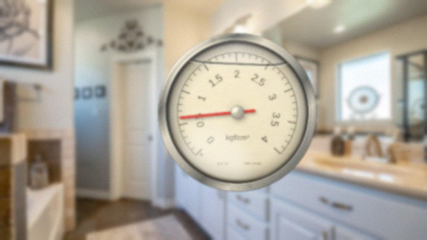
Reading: 0.6 kg/cm²
